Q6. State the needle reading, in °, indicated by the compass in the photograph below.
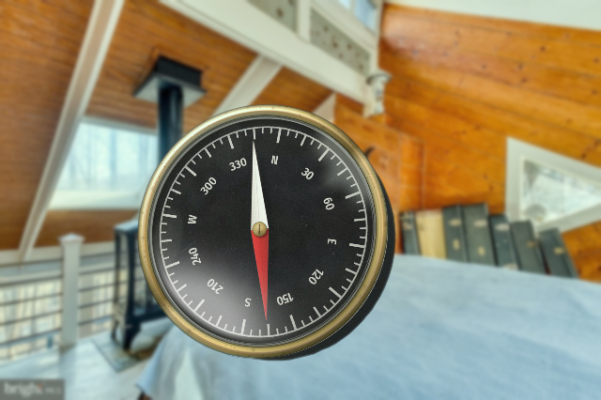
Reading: 165 °
